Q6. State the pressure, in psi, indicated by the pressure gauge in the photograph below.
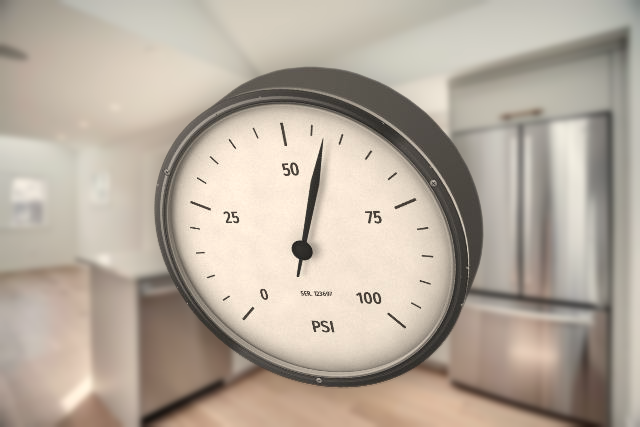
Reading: 57.5 psi
